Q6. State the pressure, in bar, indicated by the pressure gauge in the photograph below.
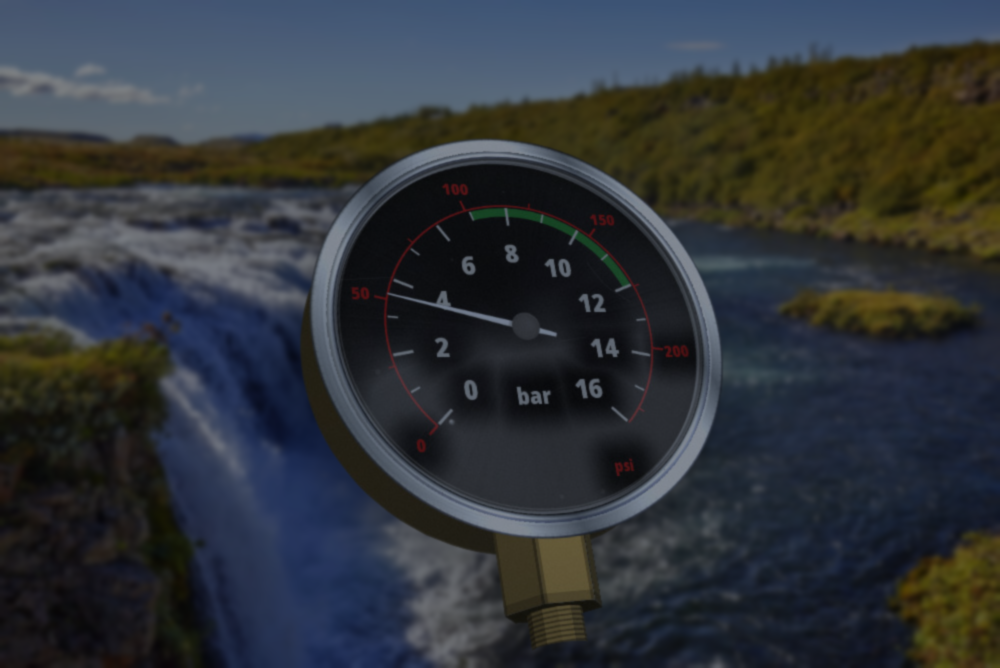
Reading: 3.5 bar
